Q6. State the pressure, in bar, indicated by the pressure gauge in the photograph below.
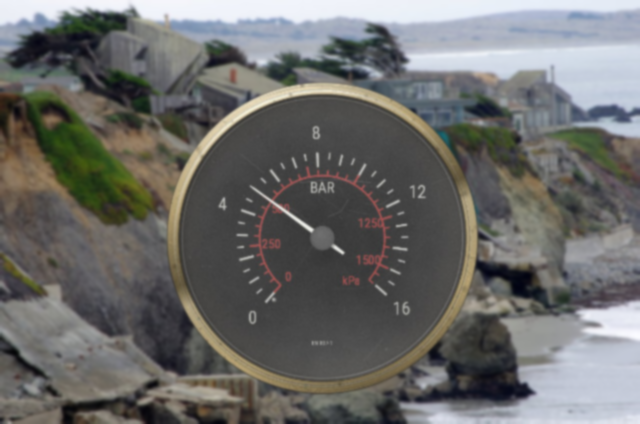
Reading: 5 bar
